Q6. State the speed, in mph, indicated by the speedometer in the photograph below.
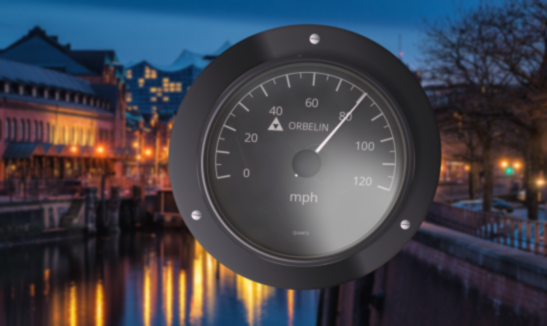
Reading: 80 mph
